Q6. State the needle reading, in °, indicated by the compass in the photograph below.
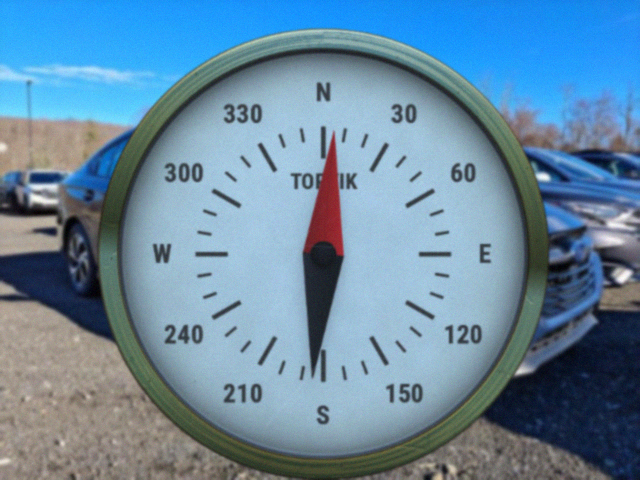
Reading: 5 °
